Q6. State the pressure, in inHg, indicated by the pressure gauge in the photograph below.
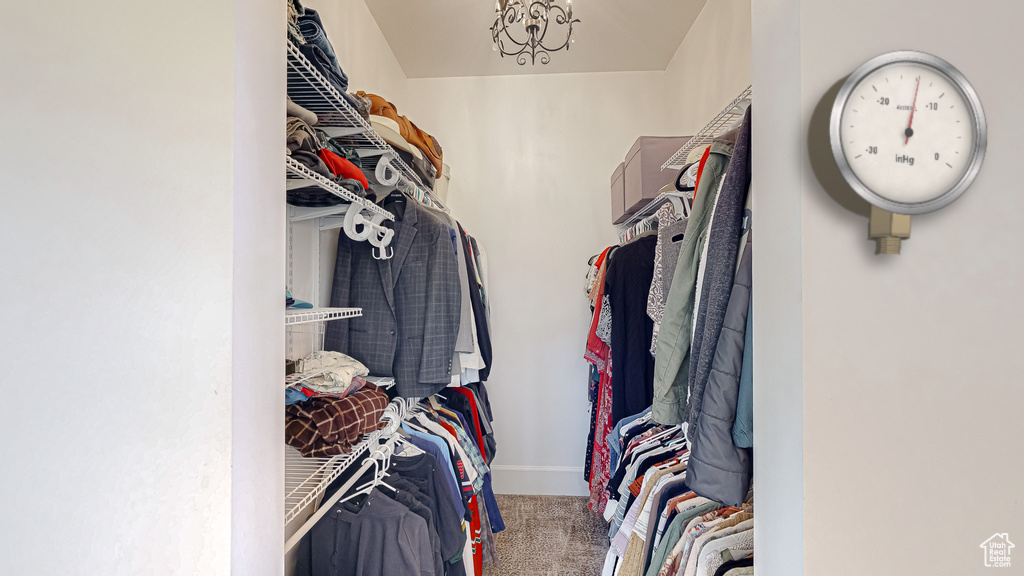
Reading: -14 inHg
